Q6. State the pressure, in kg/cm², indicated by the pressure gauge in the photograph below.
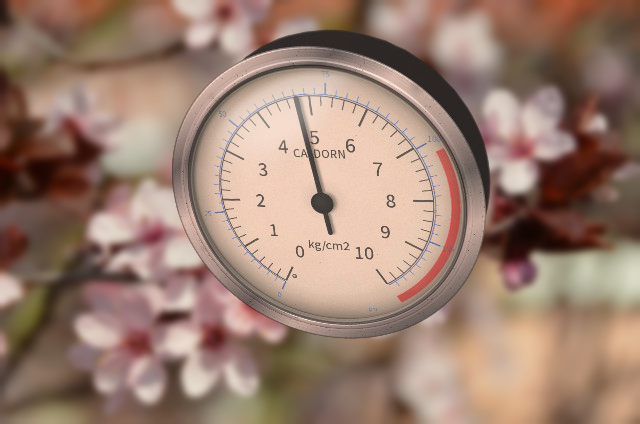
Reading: 4.8 kg/cm²
